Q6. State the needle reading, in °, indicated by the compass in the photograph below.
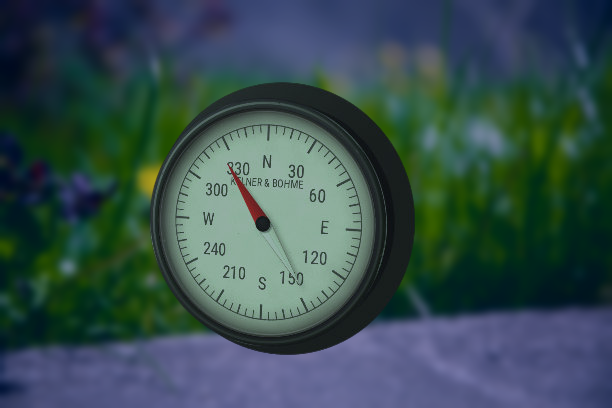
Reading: 325 °
